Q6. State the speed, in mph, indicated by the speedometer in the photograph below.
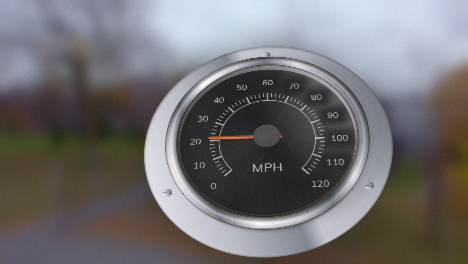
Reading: 20 mph
